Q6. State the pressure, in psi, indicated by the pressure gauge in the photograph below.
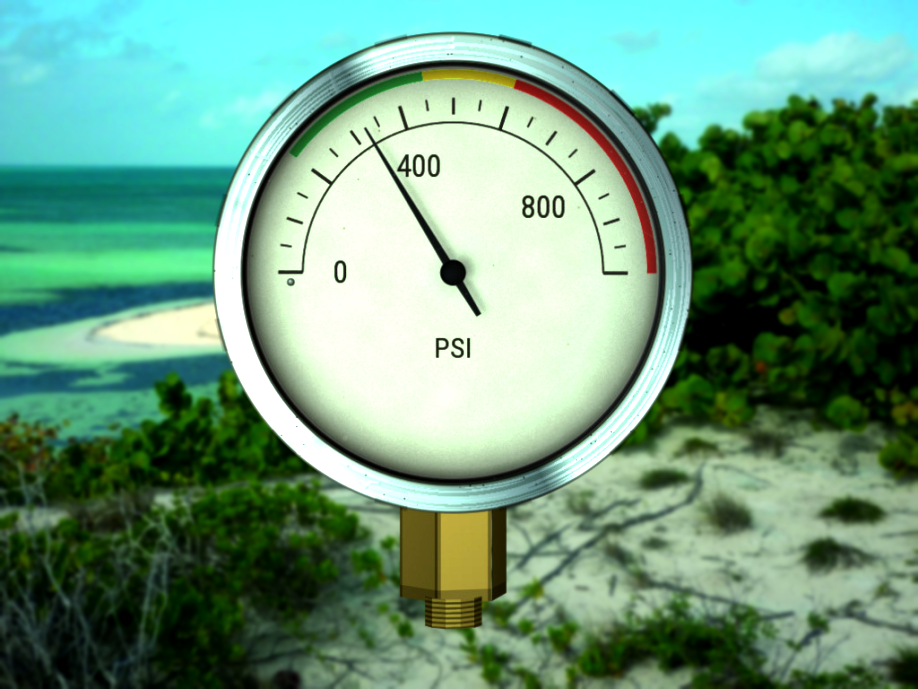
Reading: 325 psi
